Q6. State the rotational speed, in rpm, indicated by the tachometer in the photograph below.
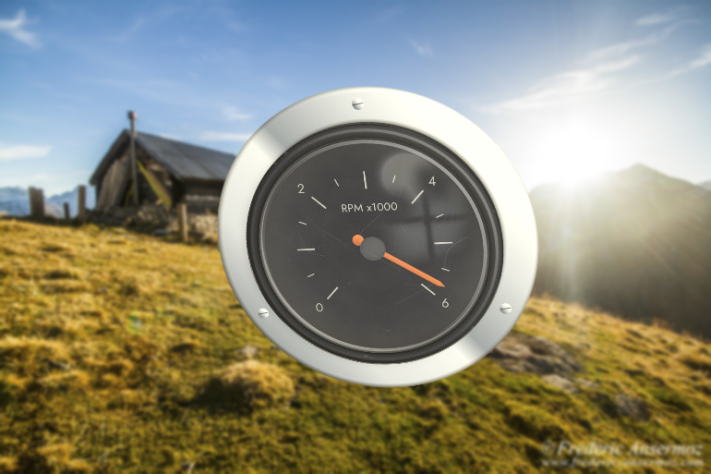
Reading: 5750 rpm
